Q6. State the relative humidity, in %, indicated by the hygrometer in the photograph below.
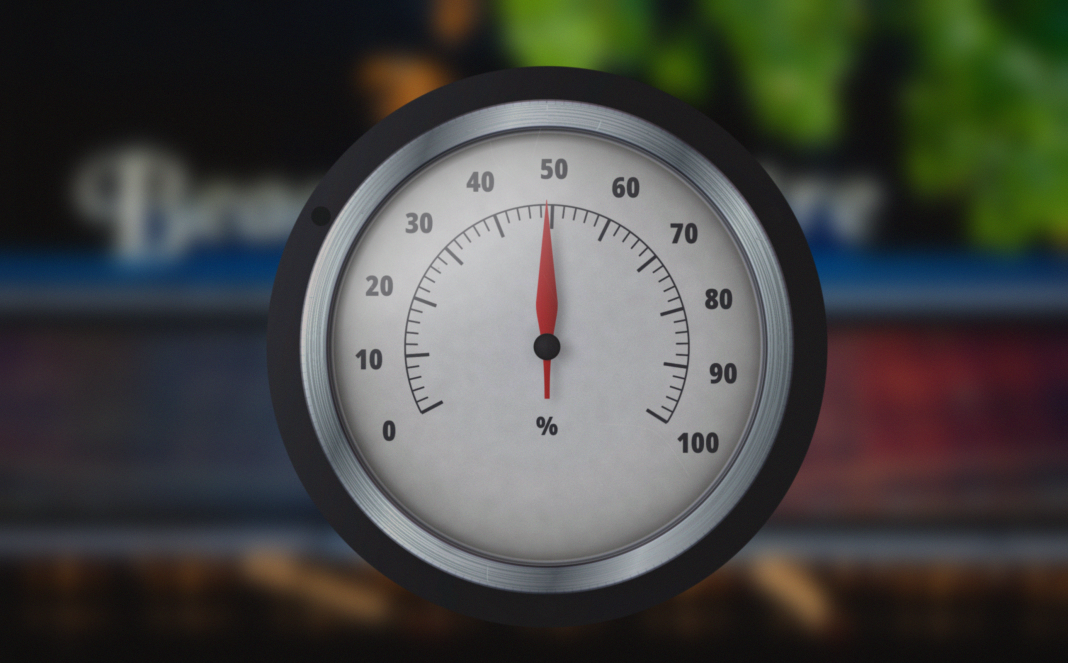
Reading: 49 %
